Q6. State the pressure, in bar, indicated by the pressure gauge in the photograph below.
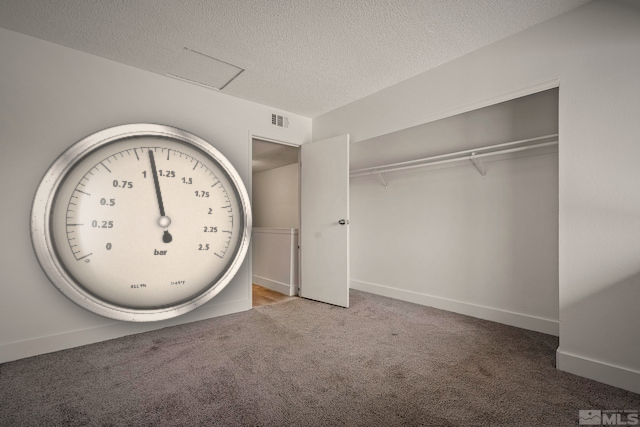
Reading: 1.1 bar
